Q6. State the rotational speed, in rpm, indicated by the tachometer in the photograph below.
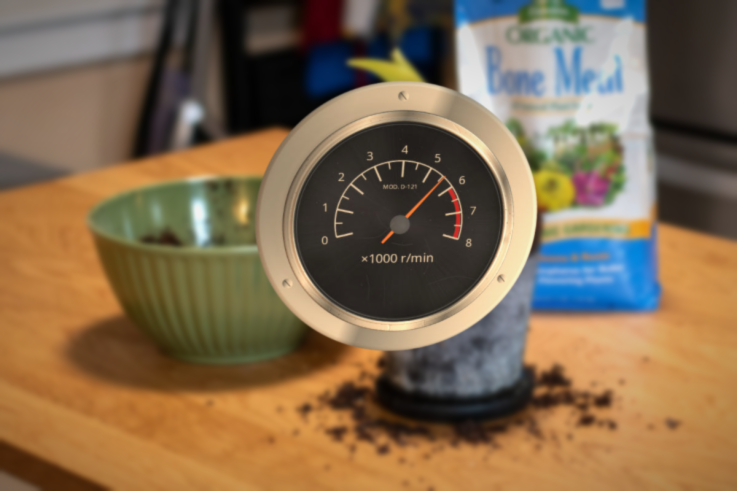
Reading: 5500 rpm
